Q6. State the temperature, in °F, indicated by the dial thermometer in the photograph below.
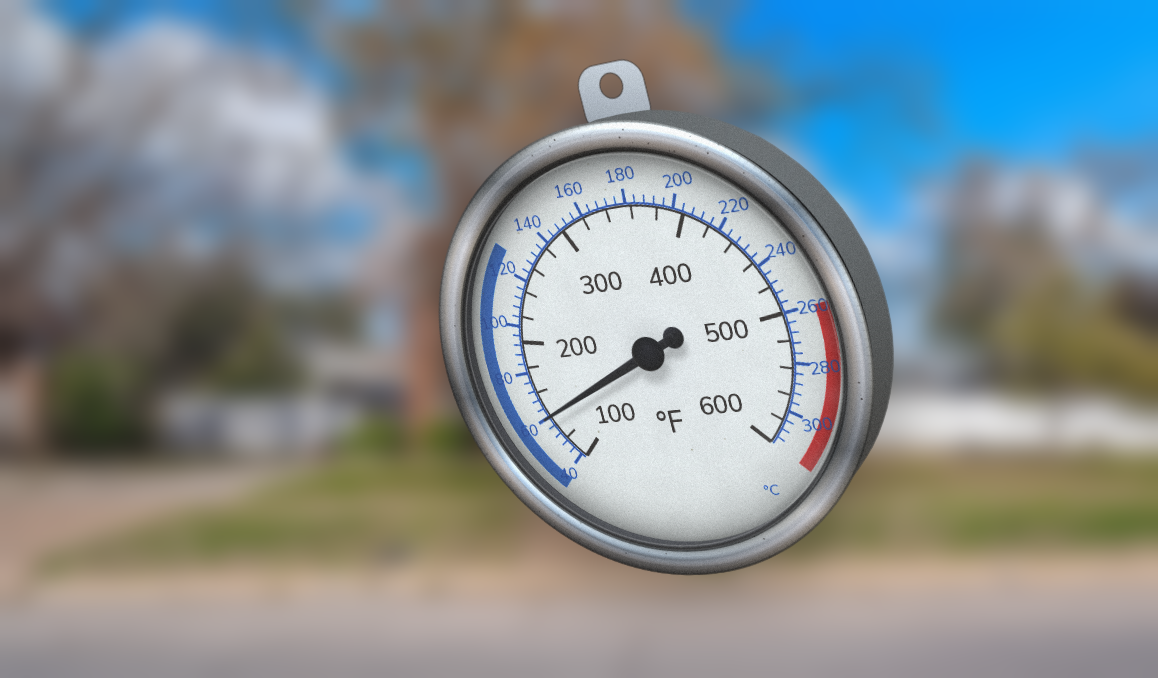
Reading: 140 °F
